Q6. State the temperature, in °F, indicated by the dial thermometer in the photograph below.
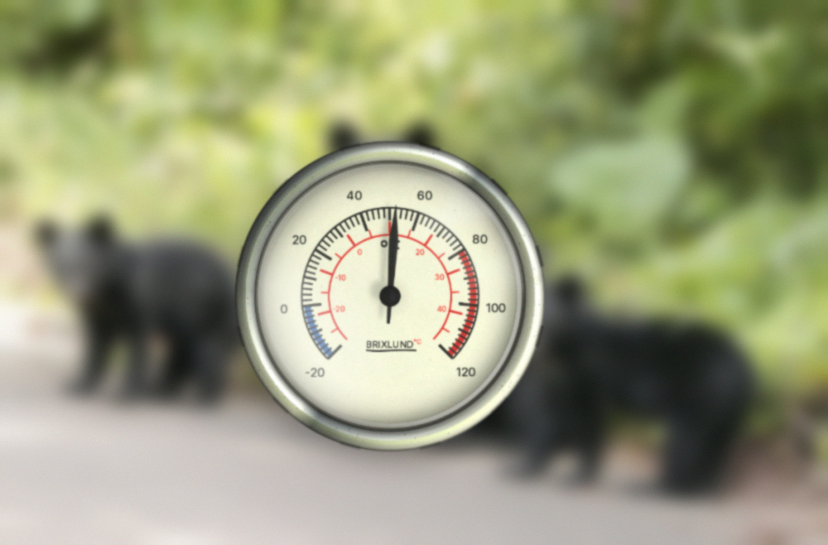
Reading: 52 °F
